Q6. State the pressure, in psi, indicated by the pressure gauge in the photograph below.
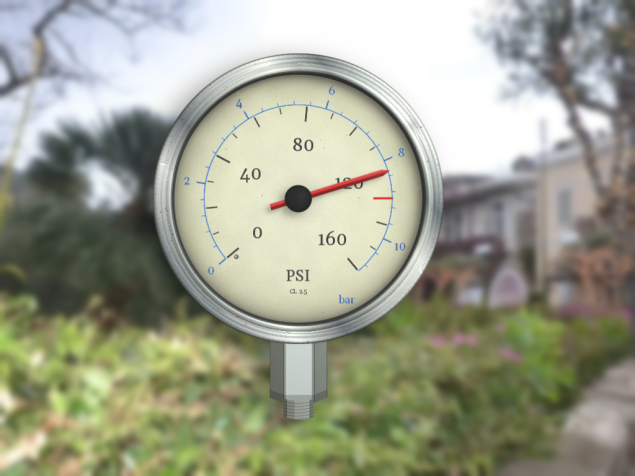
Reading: 120 psi
